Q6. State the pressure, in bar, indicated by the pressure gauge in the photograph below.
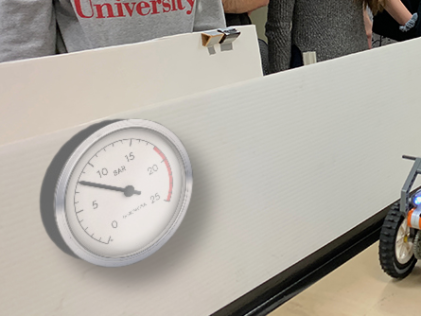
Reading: 8 bar
